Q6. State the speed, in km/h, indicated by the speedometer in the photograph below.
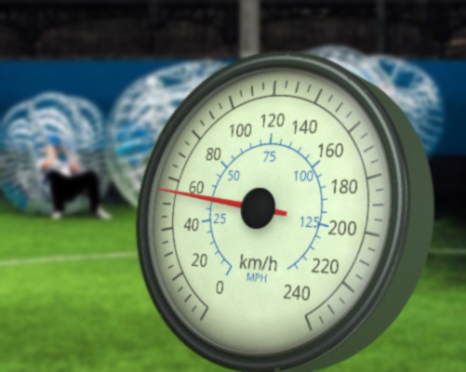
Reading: 55 km/h
